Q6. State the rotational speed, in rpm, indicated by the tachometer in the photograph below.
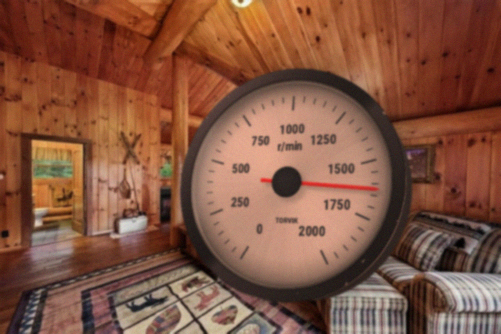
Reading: 1625 rpm
